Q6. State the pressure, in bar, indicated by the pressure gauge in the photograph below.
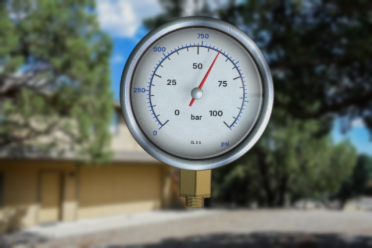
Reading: 60 bar
